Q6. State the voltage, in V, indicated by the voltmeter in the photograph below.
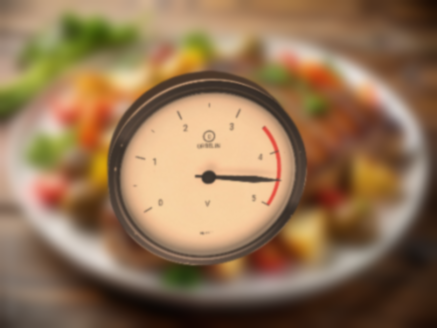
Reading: 4.5 V
